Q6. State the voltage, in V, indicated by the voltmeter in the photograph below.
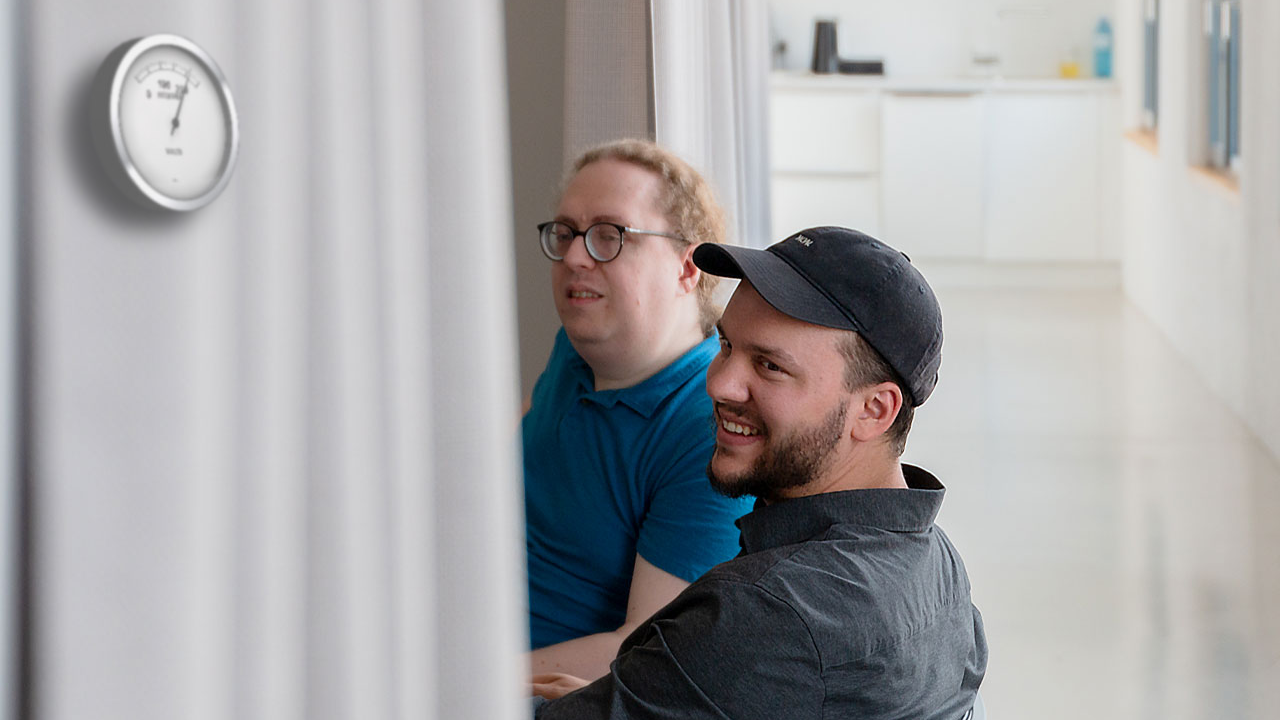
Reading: 200 V
